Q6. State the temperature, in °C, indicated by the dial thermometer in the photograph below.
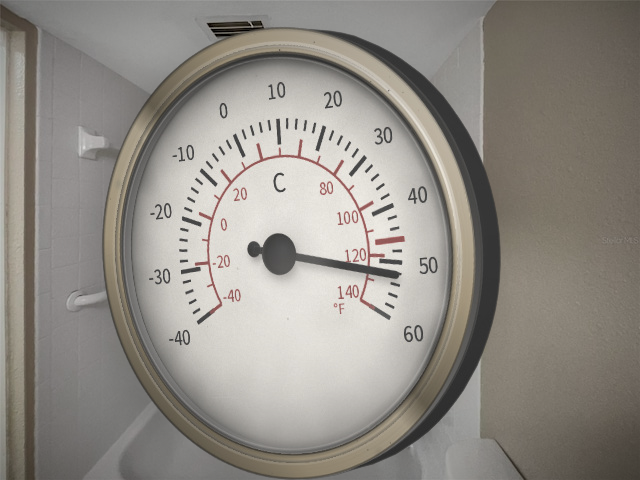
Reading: 52 °C
